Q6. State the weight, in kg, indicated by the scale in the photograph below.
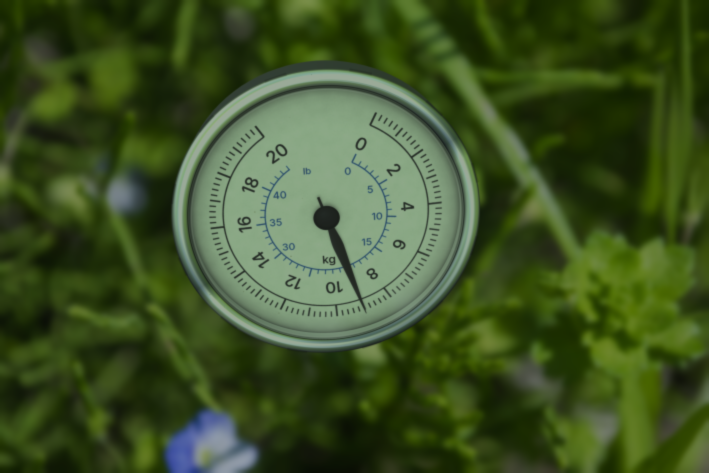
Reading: 9 kg
